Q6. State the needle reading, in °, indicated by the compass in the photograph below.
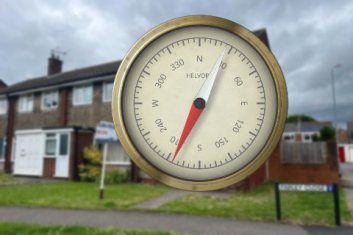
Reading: 205 °
